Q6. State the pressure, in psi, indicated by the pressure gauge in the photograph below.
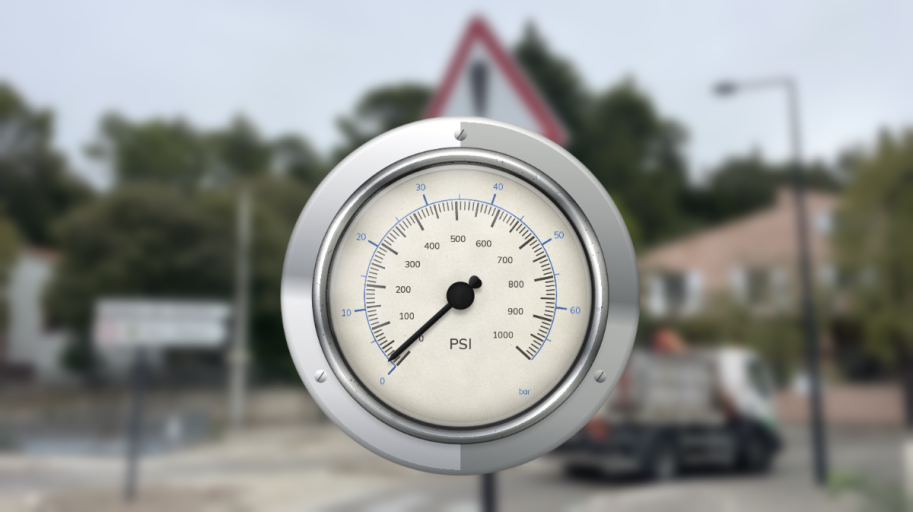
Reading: 20 psi
